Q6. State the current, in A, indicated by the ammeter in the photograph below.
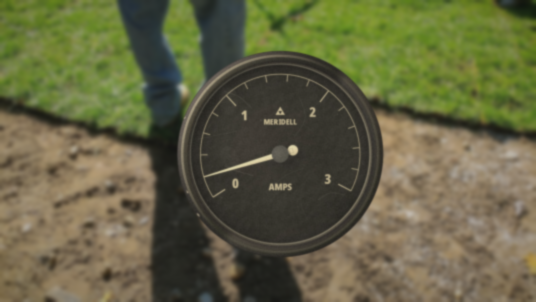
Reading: 0.2 A
